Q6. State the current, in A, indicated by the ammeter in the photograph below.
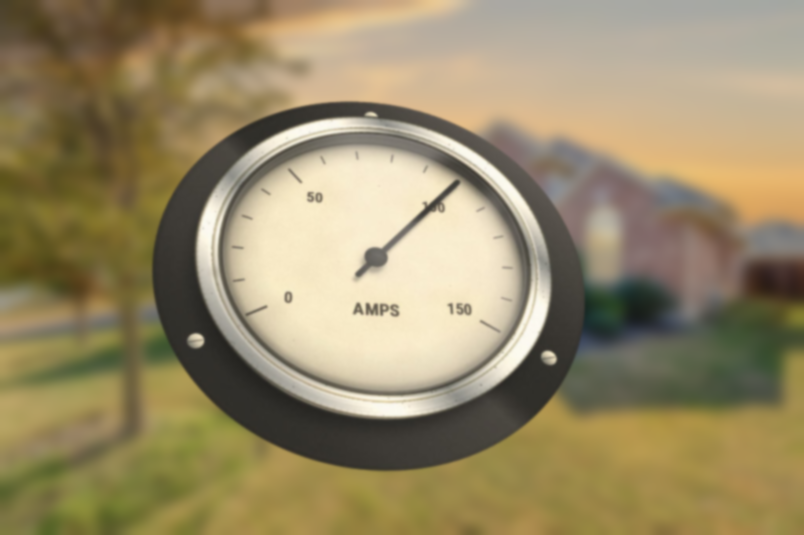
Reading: 100 A
